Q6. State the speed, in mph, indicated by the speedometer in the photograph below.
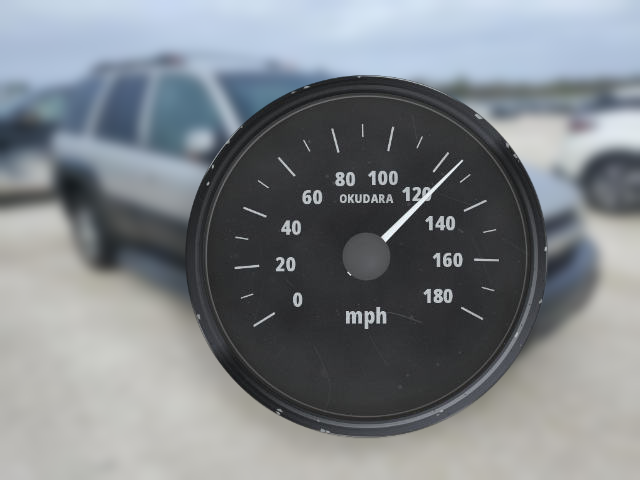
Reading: 125 mph
